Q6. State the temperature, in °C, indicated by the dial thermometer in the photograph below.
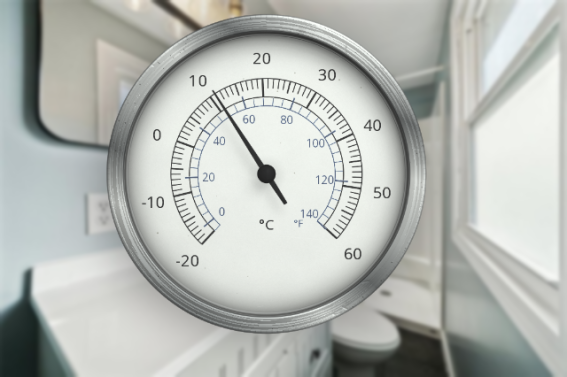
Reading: 11 °C
